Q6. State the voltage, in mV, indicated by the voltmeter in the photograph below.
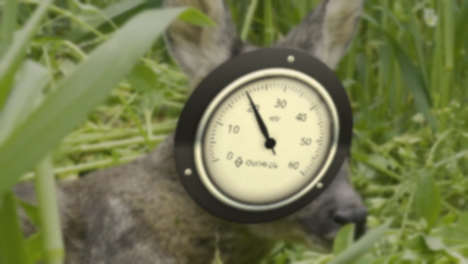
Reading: 20 mV
